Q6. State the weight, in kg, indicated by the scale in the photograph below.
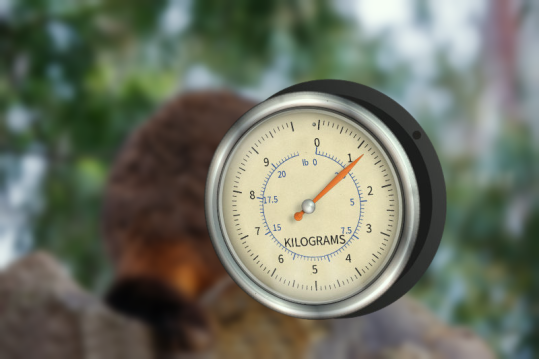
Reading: 1.2 kg
